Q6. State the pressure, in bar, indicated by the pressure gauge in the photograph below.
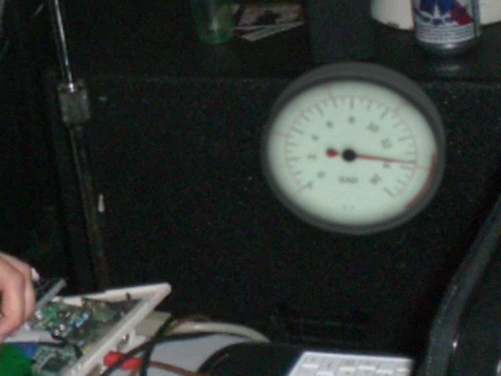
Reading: 13.5 bar
